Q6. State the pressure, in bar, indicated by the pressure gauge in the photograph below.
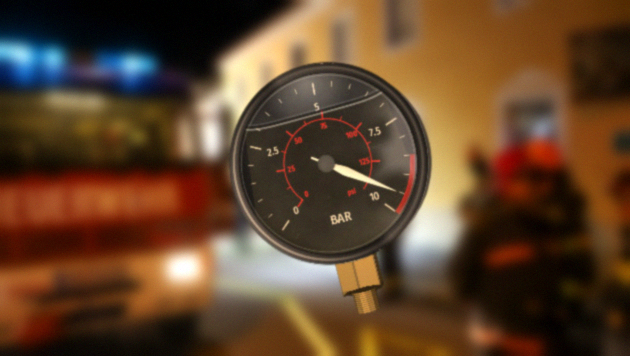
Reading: 9.5 bar
